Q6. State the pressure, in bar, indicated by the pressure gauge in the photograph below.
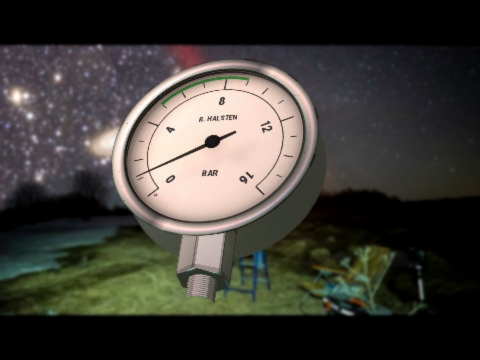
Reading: 1 bar
